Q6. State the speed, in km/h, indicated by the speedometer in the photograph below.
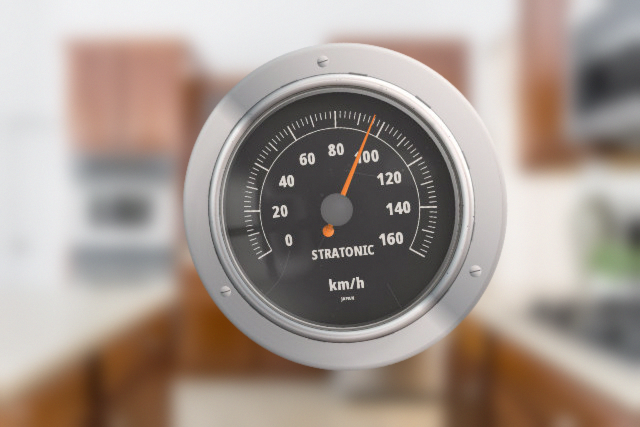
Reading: 96 km/h
